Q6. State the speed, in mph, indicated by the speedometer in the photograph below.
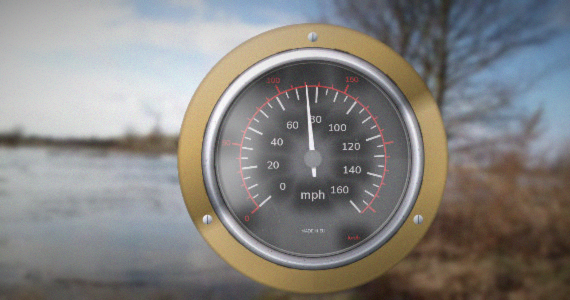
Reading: 75 mph
